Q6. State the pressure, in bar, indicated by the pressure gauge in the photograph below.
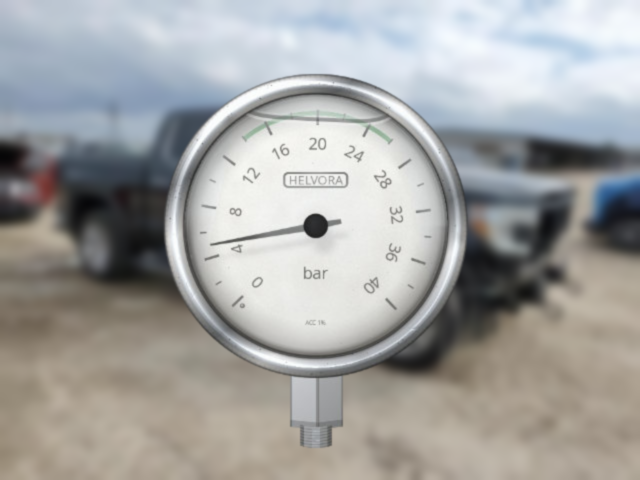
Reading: 5 bar
